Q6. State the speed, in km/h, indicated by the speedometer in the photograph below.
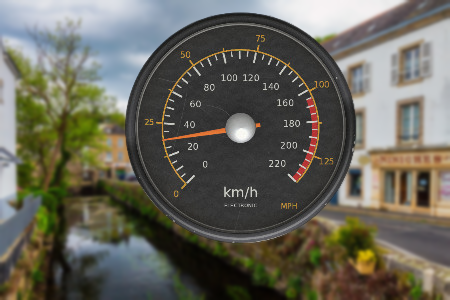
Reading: 30 km/h
